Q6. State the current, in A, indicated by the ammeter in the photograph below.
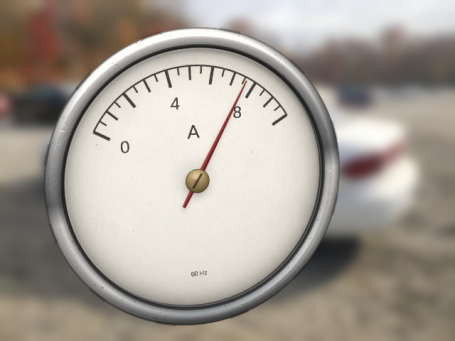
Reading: 7.5 A
